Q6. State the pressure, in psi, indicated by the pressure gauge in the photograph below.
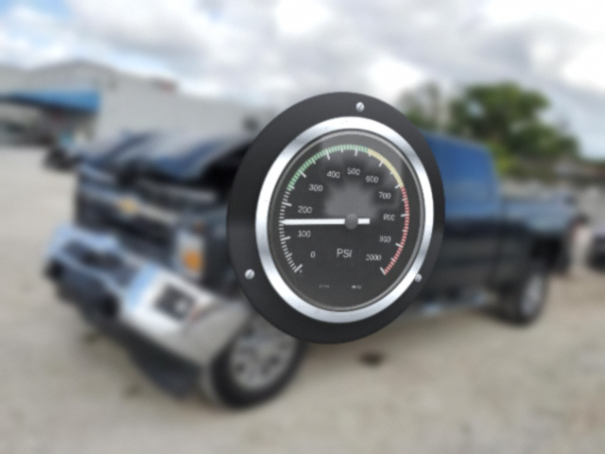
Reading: 150 psi
